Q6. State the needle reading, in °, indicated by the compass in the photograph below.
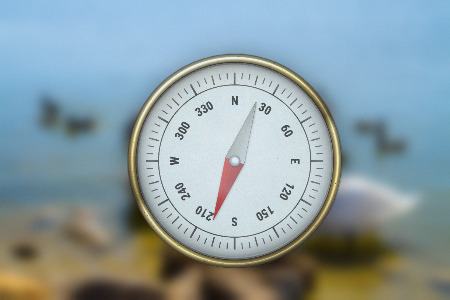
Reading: 200 °
